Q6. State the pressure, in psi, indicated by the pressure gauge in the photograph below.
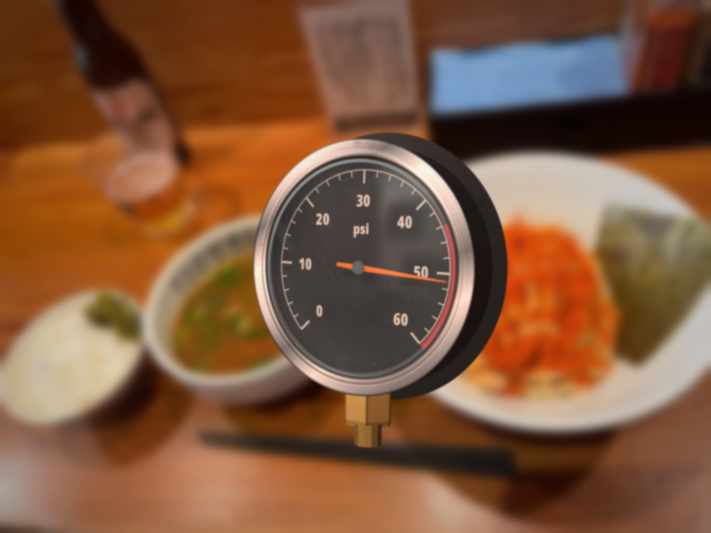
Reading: 51 psi
